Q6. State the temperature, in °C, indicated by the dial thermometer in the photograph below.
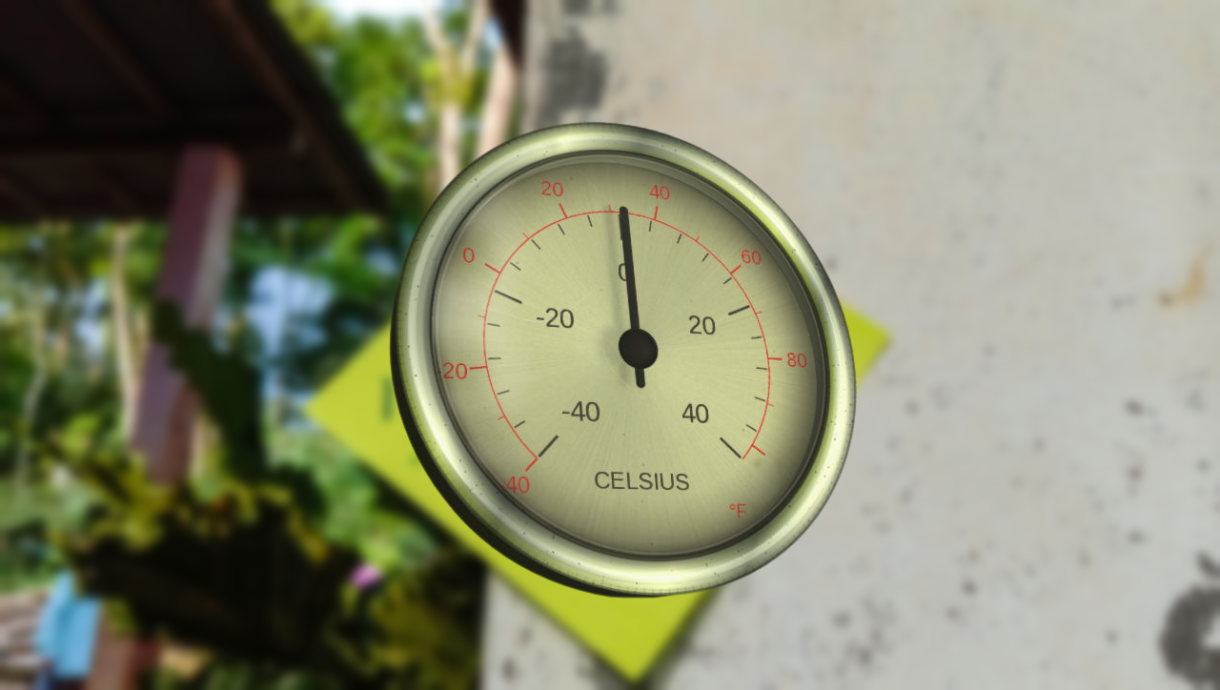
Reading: 0 °C
